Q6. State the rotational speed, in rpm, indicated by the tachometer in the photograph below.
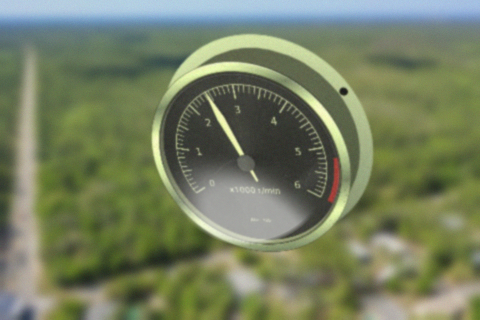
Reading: 2500 rpm
